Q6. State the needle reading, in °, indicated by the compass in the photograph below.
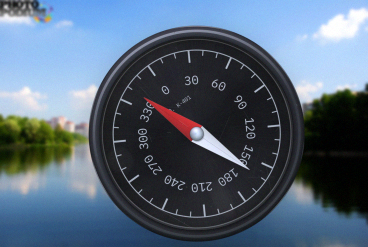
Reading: 340 °
